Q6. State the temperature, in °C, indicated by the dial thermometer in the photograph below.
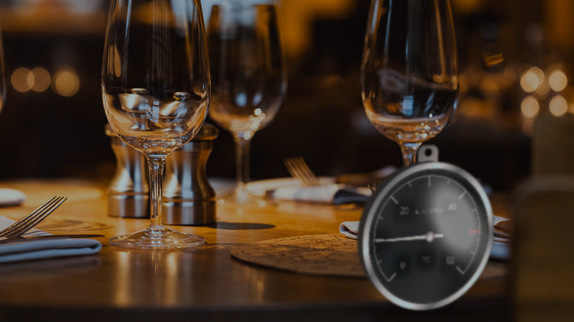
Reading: 10 °C
